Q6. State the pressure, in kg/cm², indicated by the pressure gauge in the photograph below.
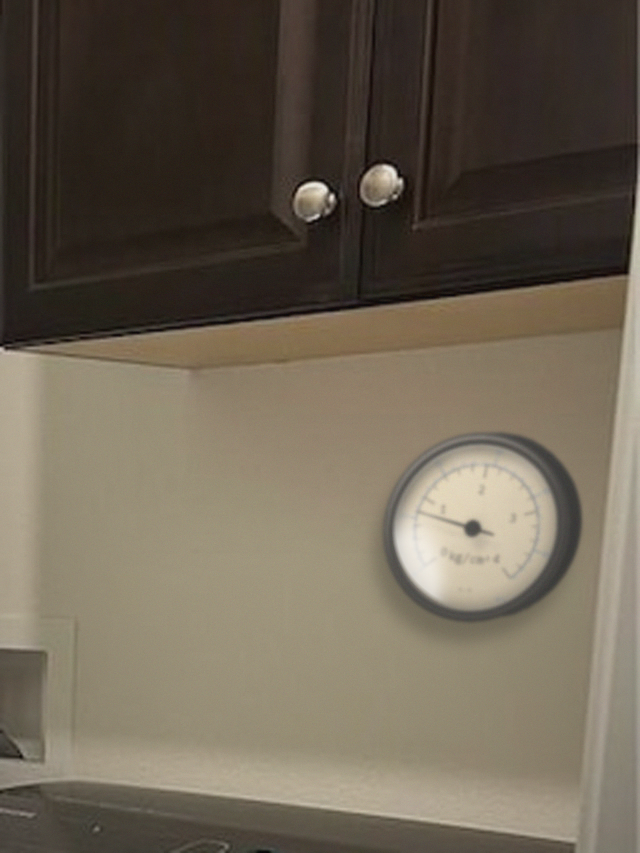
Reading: 0.8 kg/cm²
